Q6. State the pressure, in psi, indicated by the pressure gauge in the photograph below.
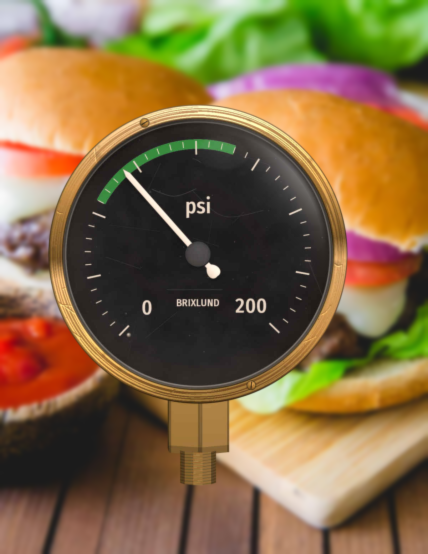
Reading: 70 psi
